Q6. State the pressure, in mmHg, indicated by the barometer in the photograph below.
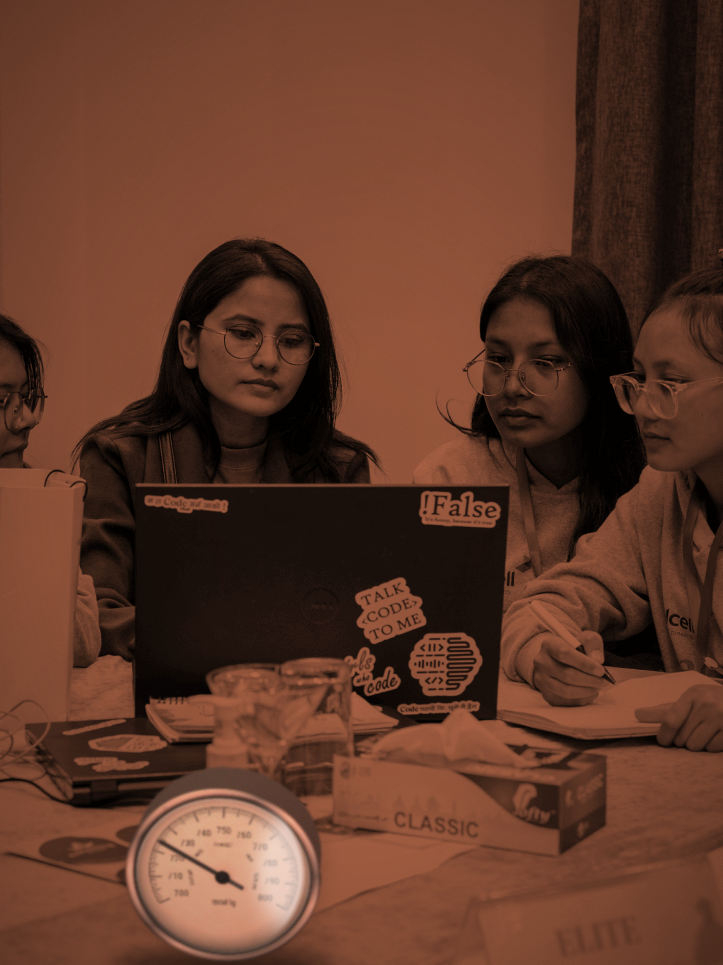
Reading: 725 mmHg
